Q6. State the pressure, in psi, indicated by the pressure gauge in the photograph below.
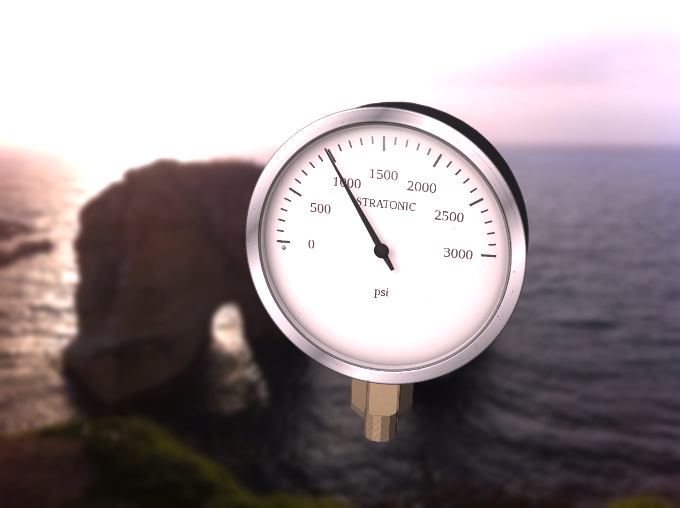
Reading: 1000 psi
